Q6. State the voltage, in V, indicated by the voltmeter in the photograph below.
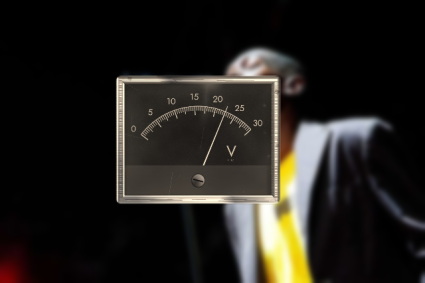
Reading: 22.5 V
